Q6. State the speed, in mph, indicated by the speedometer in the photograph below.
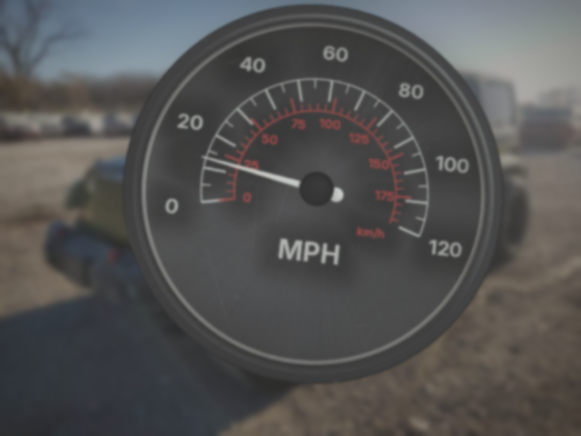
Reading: 12.5 mph
